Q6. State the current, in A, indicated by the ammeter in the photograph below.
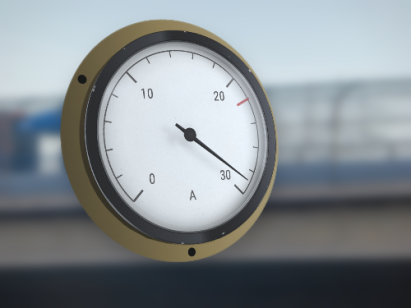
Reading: 29 A
